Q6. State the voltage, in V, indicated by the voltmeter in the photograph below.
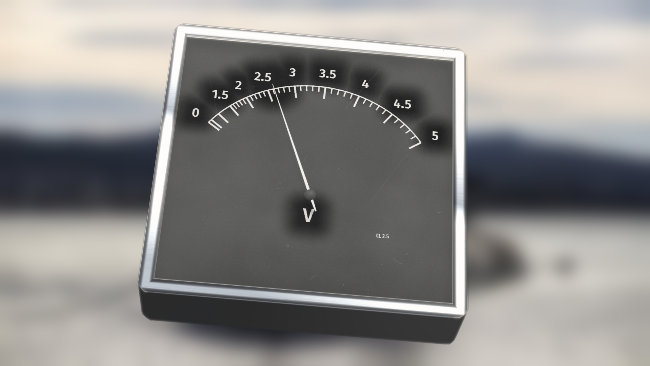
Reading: 2.6 V
